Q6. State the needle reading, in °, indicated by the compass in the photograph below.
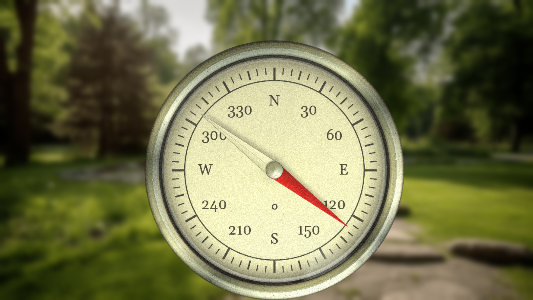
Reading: 127.5 °
